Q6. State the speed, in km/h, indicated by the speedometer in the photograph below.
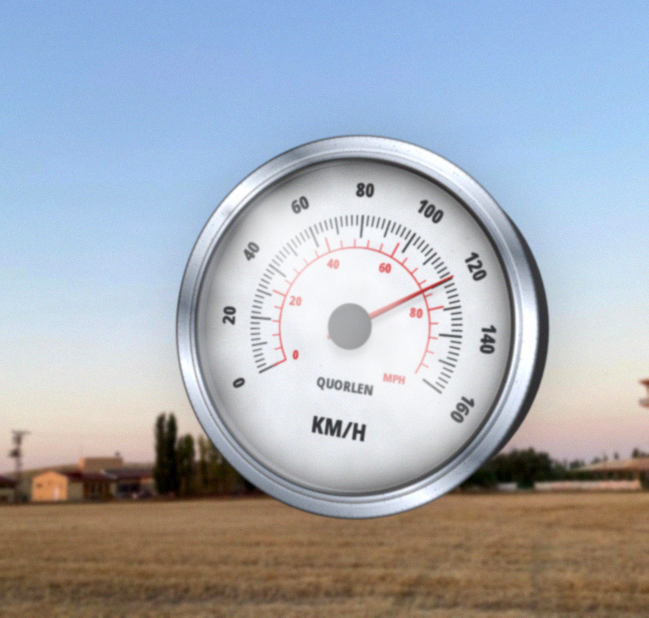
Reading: 120 km/h
